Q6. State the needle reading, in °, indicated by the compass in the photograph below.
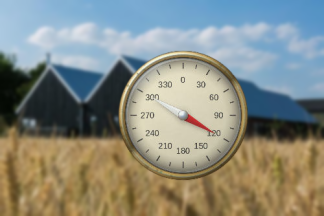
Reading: 120 °
